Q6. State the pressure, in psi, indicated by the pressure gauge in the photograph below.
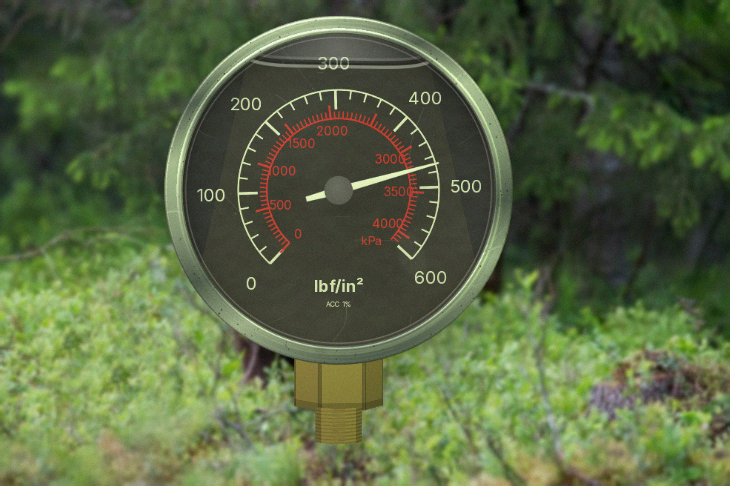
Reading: 470 psi
